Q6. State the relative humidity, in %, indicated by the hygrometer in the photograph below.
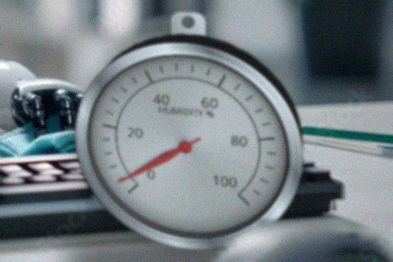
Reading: 4 %
